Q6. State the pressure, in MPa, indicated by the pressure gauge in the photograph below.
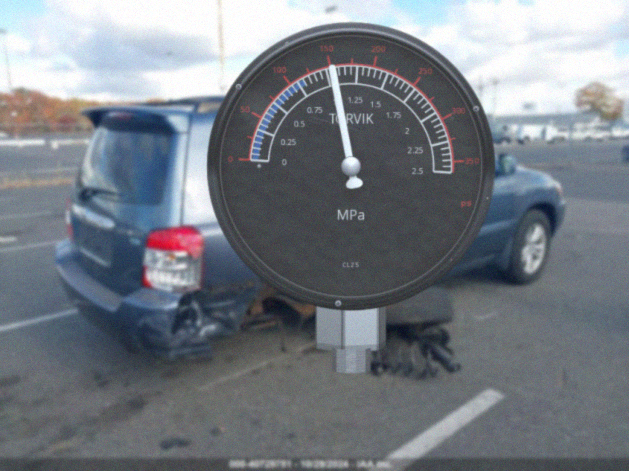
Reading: 1.05 MPa
